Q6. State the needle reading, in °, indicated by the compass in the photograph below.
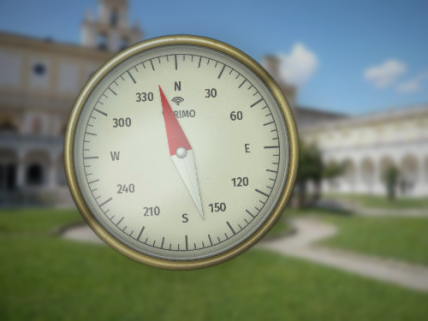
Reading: 345 °
